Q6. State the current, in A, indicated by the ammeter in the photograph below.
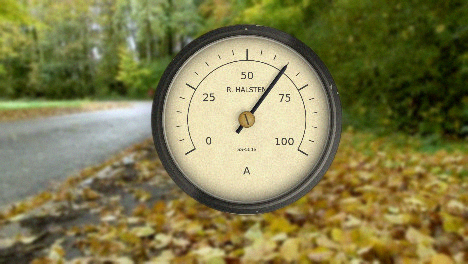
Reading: 65 A
